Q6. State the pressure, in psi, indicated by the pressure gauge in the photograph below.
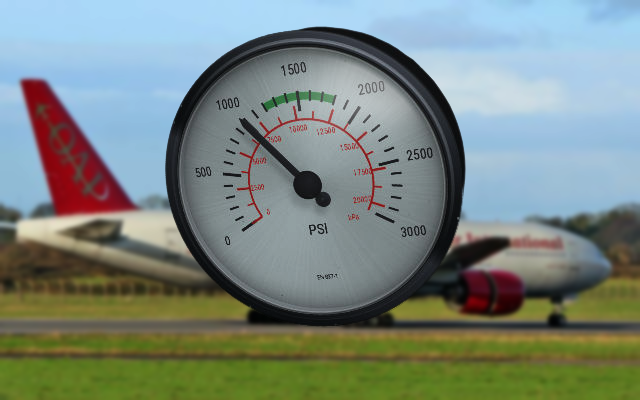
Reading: 1000 psi
